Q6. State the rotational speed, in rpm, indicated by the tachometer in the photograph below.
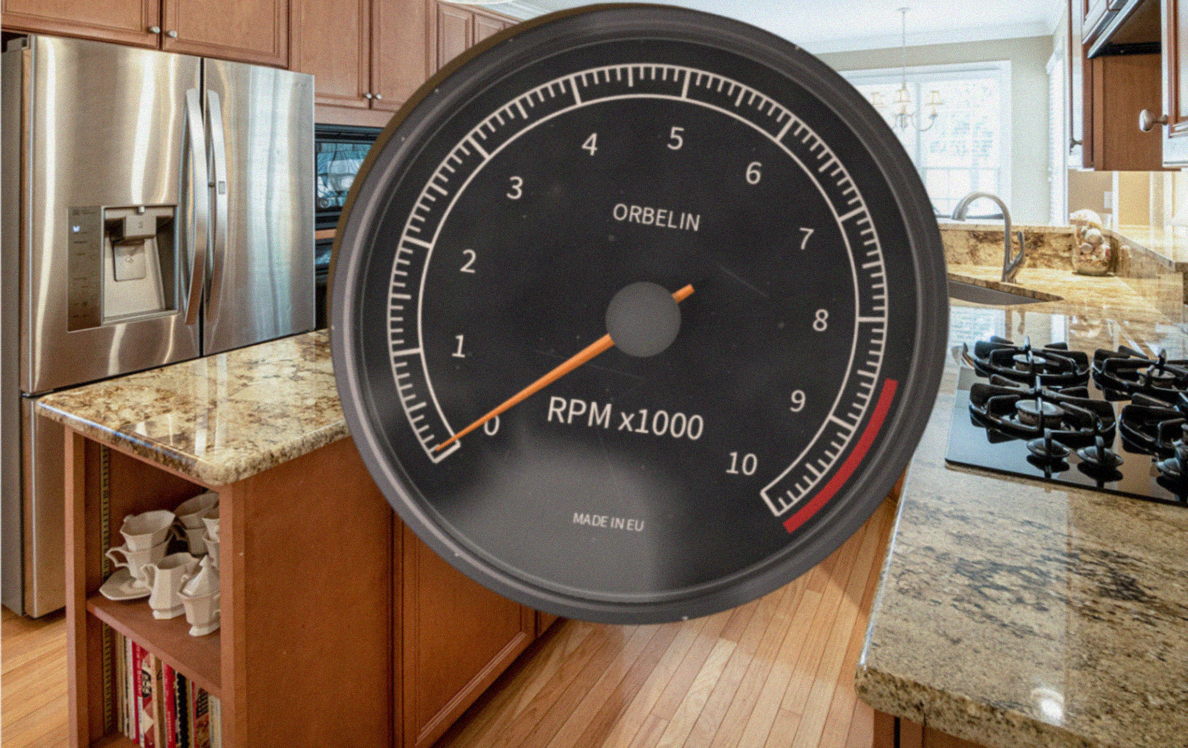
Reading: 100 rpm
